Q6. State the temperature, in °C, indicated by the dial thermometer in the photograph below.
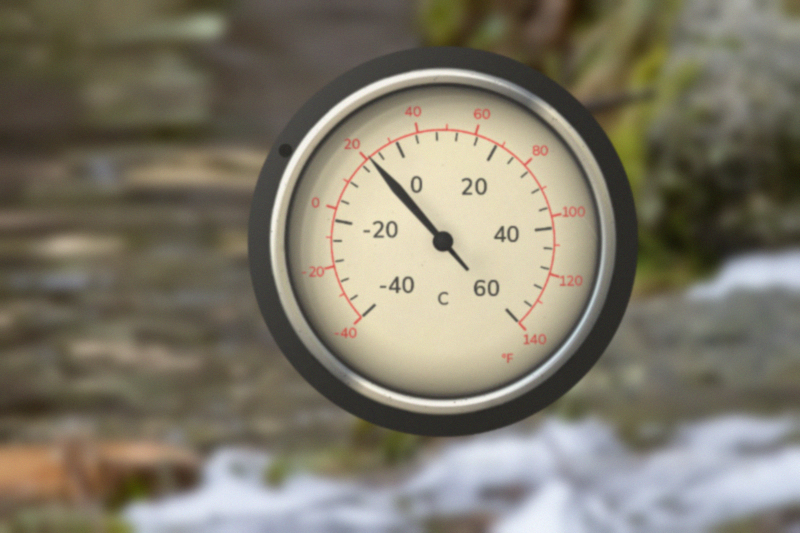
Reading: -6 °C
